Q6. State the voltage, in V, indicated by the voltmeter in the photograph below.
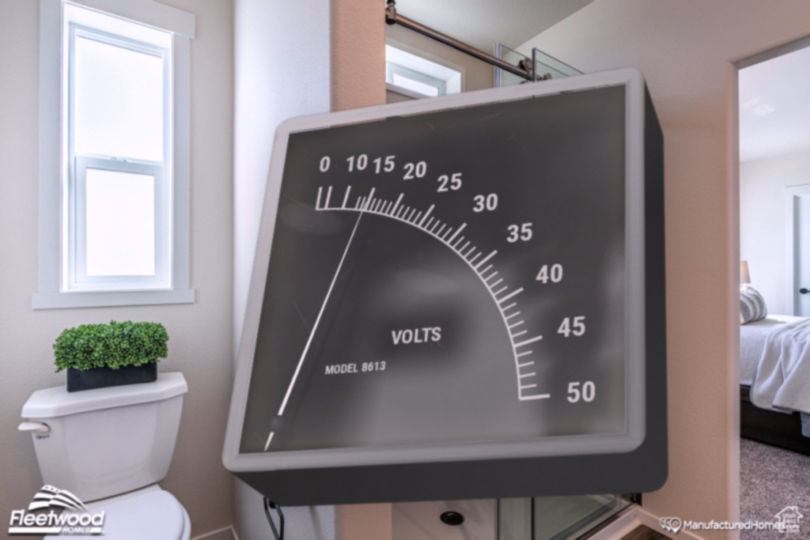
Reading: 15 V
